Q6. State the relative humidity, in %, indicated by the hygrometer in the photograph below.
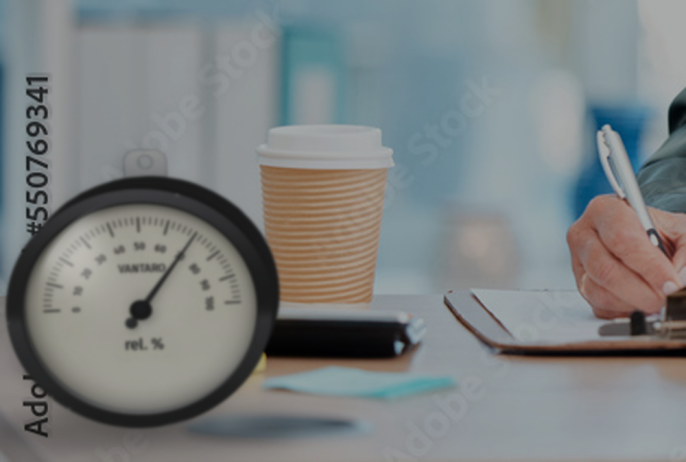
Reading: 70 %
